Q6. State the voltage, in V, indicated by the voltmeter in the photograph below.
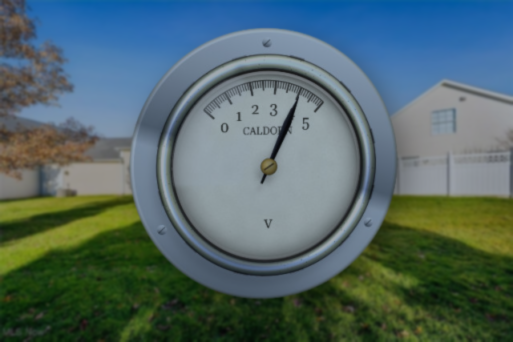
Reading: 4 V
